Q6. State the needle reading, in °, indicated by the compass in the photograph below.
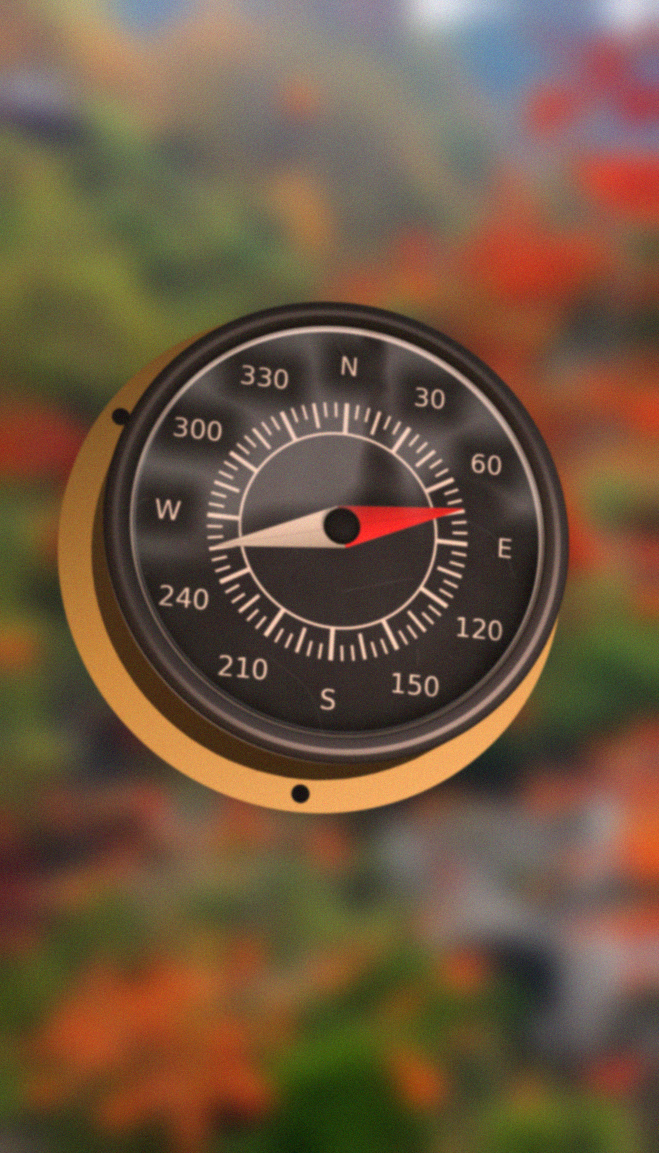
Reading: 75 °
